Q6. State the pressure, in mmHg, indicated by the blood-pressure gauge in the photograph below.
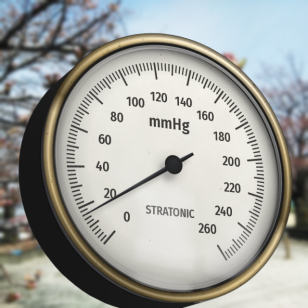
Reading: 16 mmHg
